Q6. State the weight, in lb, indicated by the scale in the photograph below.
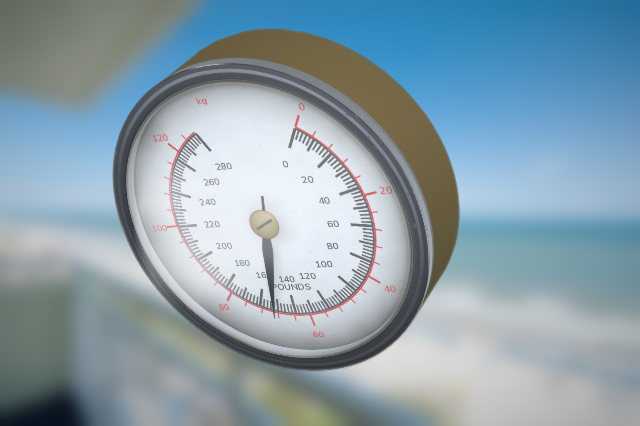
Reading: 150 lb
